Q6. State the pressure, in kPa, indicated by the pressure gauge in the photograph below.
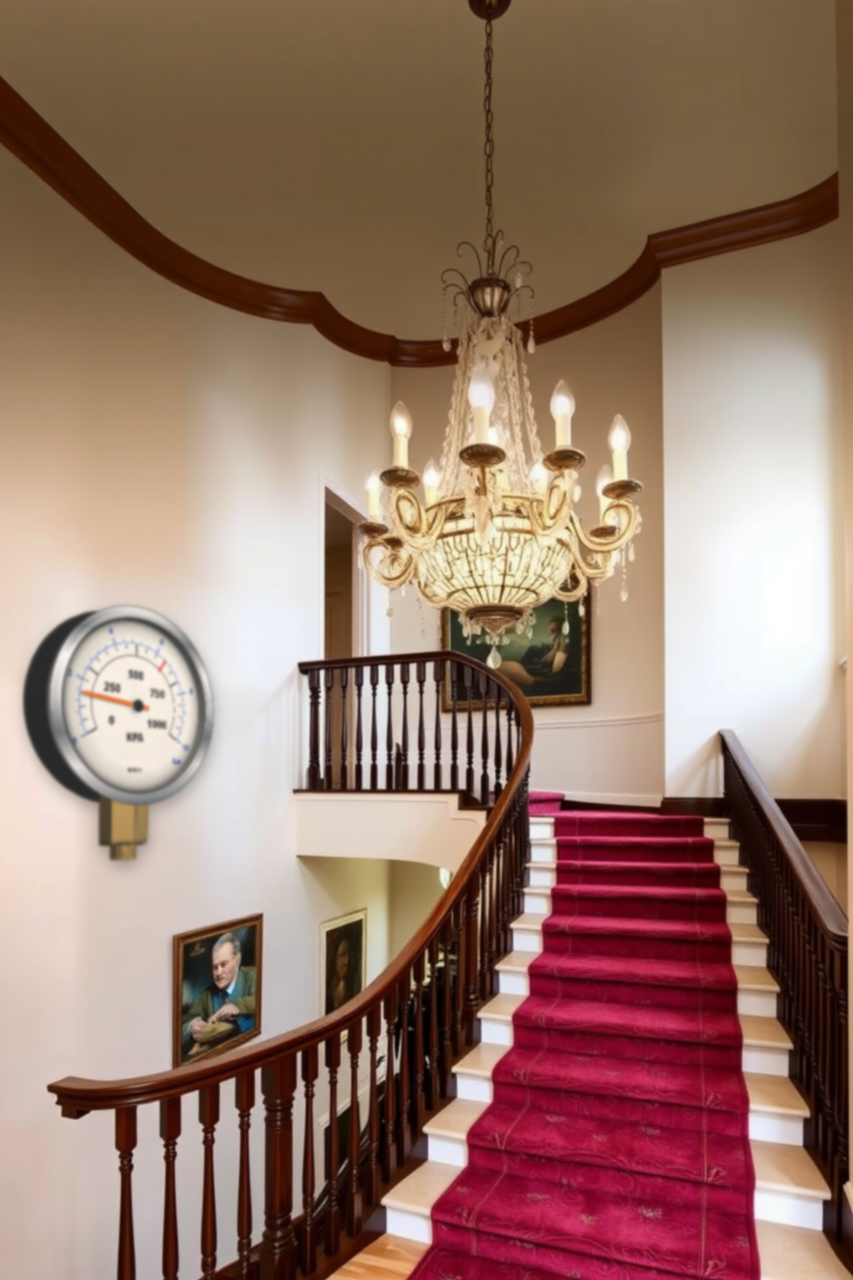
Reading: 150 kPa
